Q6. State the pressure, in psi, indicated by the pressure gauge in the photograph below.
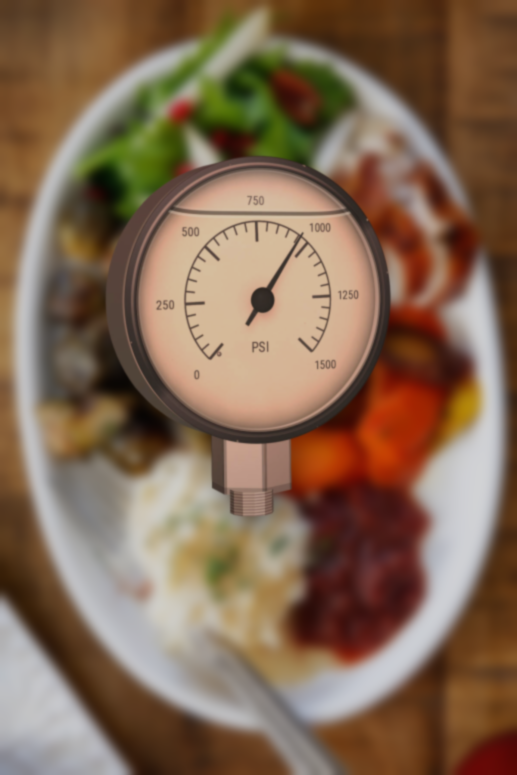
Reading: 950 psi
